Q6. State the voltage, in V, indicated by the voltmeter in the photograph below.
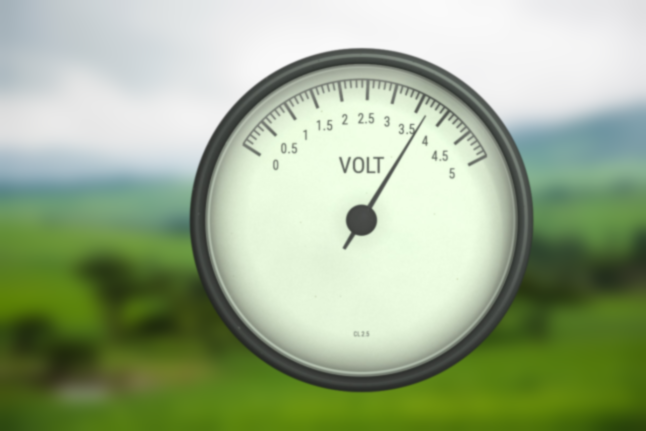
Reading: 3.7 V
